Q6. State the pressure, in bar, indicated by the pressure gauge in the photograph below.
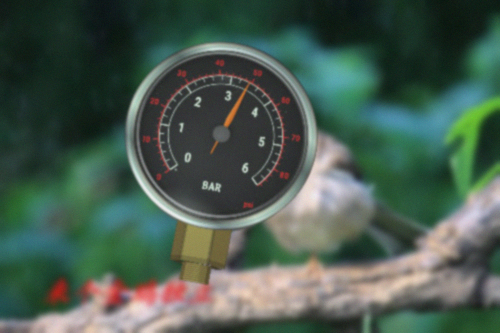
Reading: 3.4 bar
